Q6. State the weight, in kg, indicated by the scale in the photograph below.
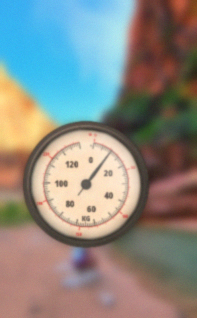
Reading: 10 kg
